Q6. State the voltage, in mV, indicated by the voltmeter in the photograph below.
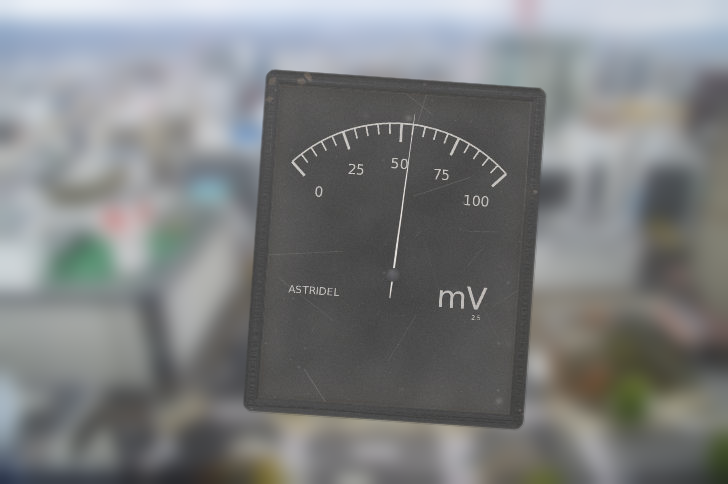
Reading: 55 mV
